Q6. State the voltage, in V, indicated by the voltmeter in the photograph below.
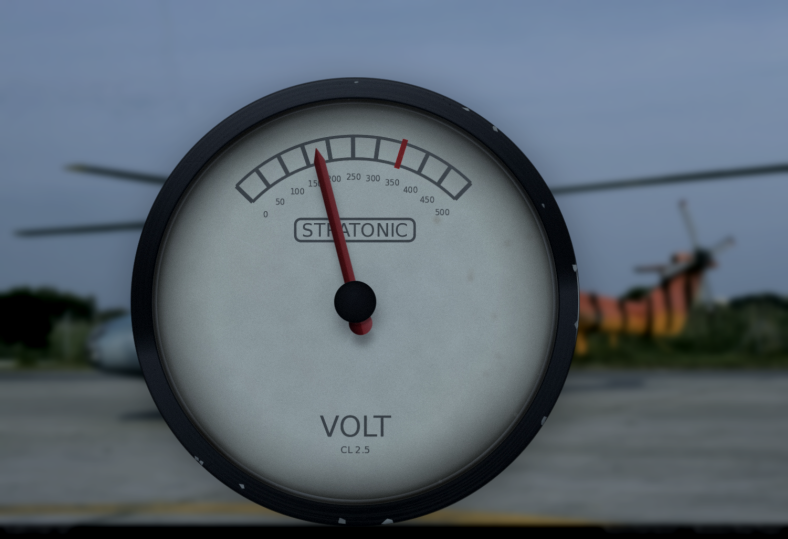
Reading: 175 V
